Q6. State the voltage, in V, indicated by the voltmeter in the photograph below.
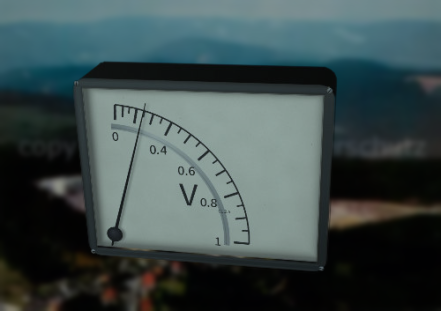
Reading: 0.25 V
